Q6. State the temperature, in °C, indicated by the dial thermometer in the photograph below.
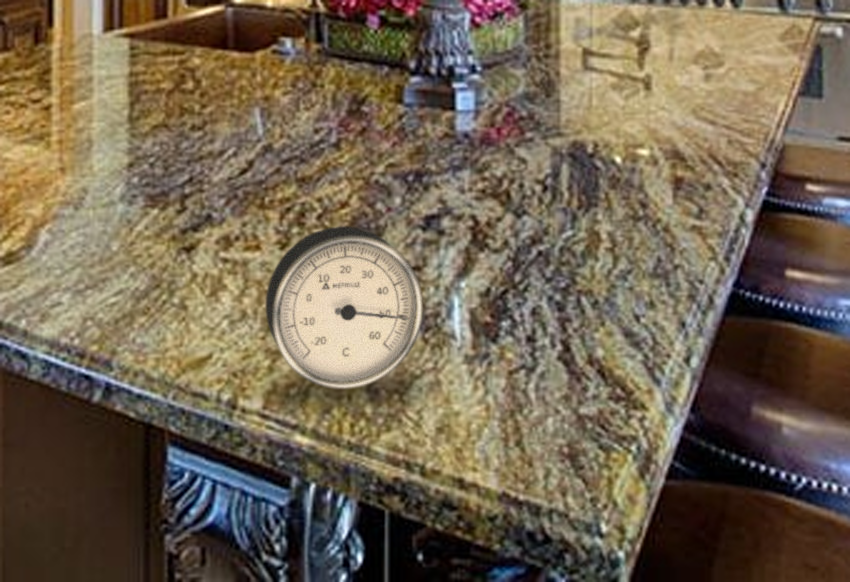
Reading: 50 °C
